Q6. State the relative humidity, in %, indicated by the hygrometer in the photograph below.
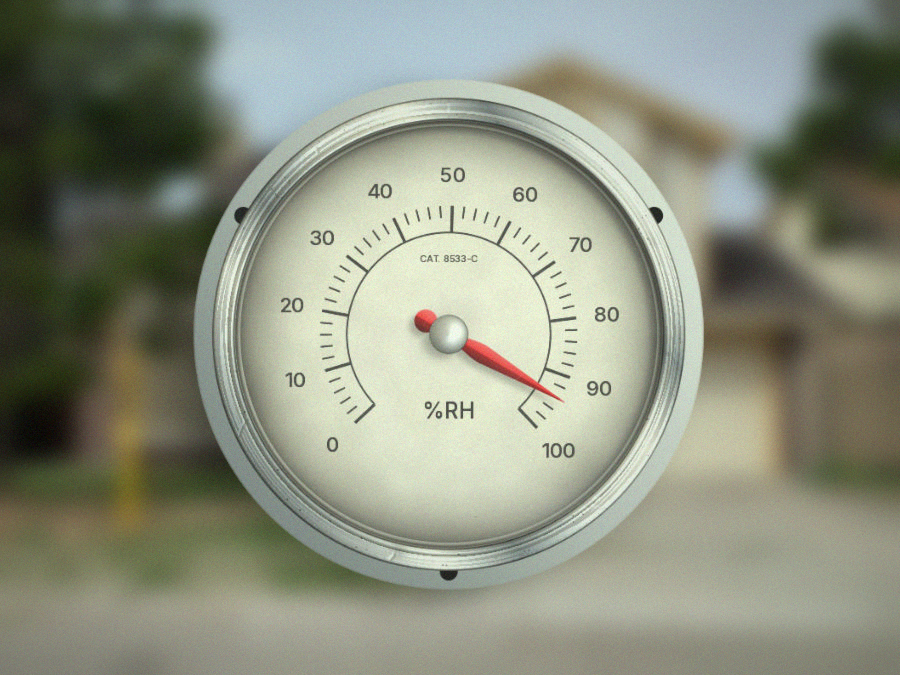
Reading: 94 %
